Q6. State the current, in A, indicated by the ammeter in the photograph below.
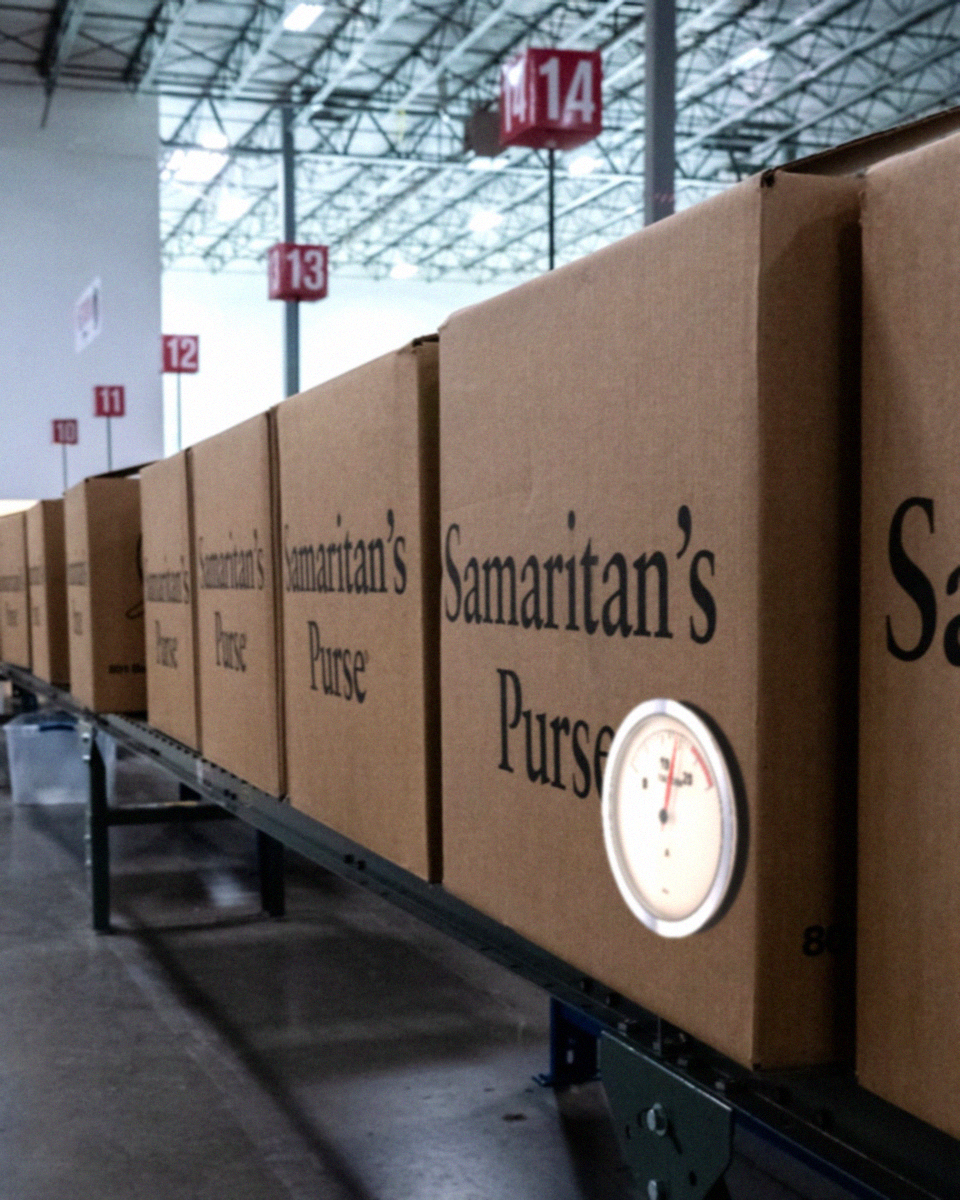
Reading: 15 A
